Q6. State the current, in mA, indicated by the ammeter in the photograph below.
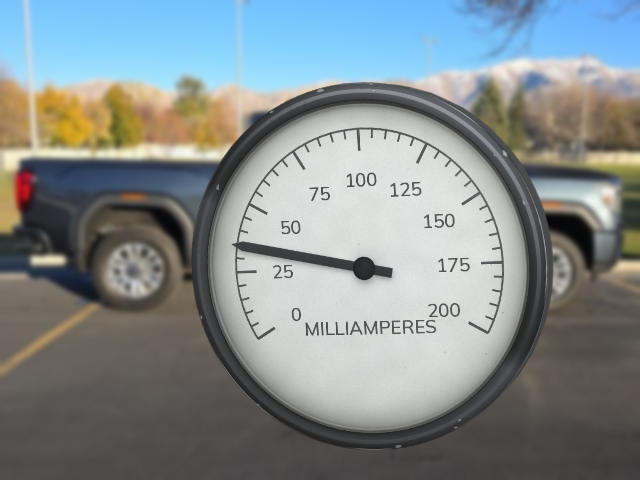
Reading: 35 mA
